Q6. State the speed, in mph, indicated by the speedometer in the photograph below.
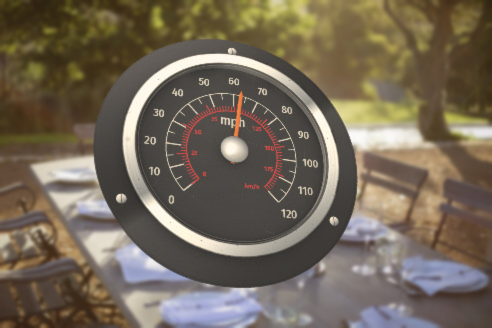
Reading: 62.5 mph
